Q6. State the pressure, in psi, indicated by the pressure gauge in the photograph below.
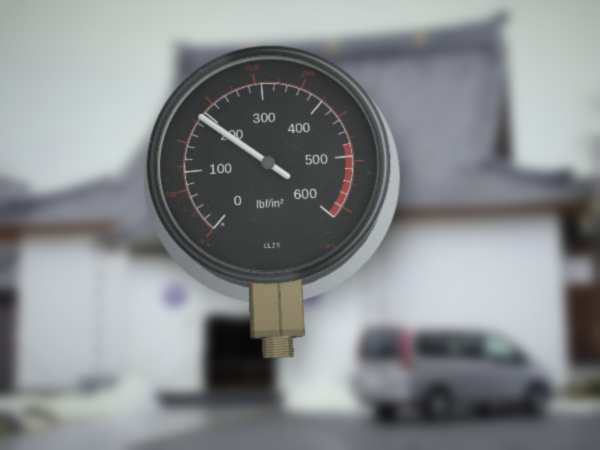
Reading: 190 psi
